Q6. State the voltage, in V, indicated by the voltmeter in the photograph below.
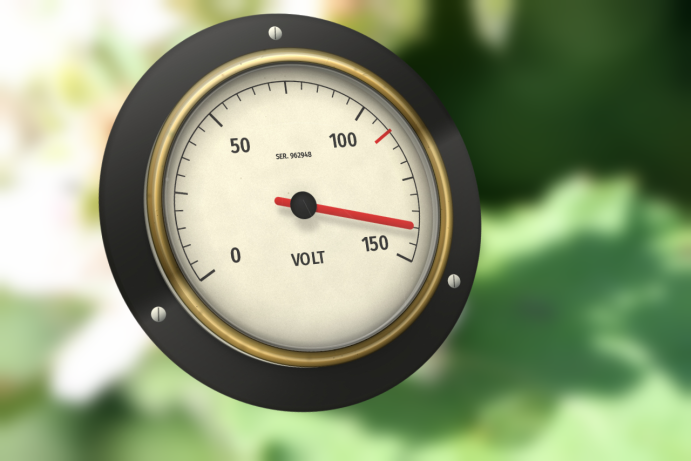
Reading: 140 V
